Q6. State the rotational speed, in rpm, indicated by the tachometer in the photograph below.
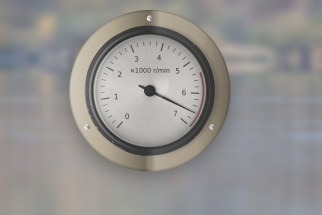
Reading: 6600 rpm
